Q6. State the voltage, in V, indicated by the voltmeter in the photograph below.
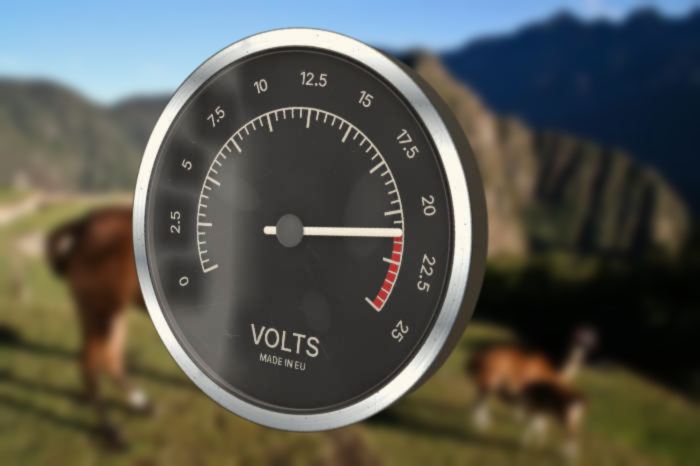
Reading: 21 V
